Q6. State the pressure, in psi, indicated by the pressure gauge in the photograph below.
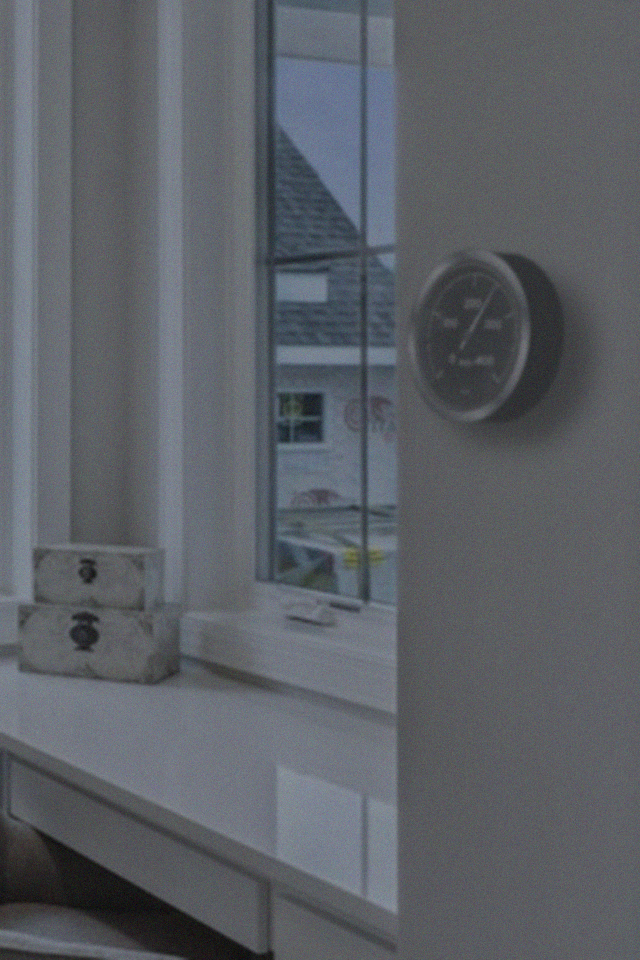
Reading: 250 psi
